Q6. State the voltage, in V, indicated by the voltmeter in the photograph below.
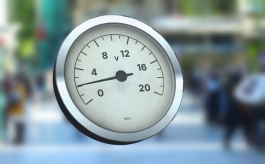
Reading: 2 V
